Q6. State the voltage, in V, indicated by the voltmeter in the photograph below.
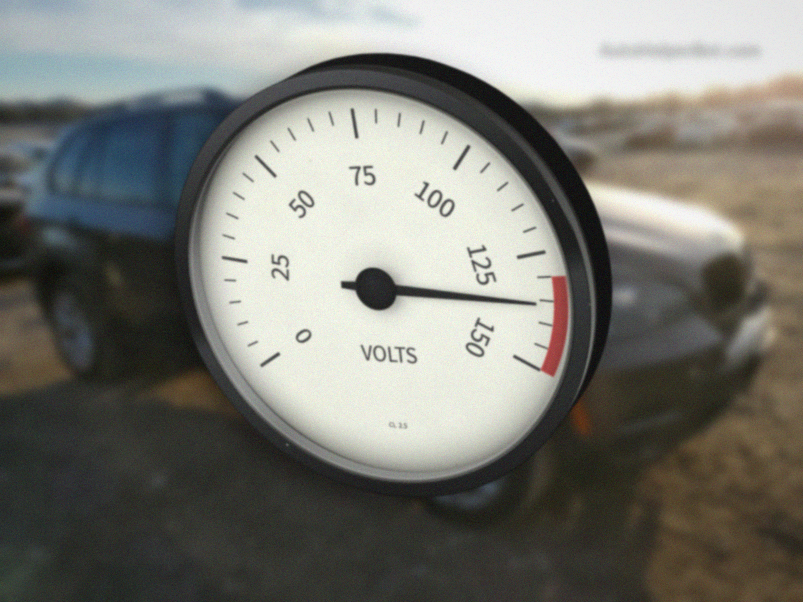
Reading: 135 V
